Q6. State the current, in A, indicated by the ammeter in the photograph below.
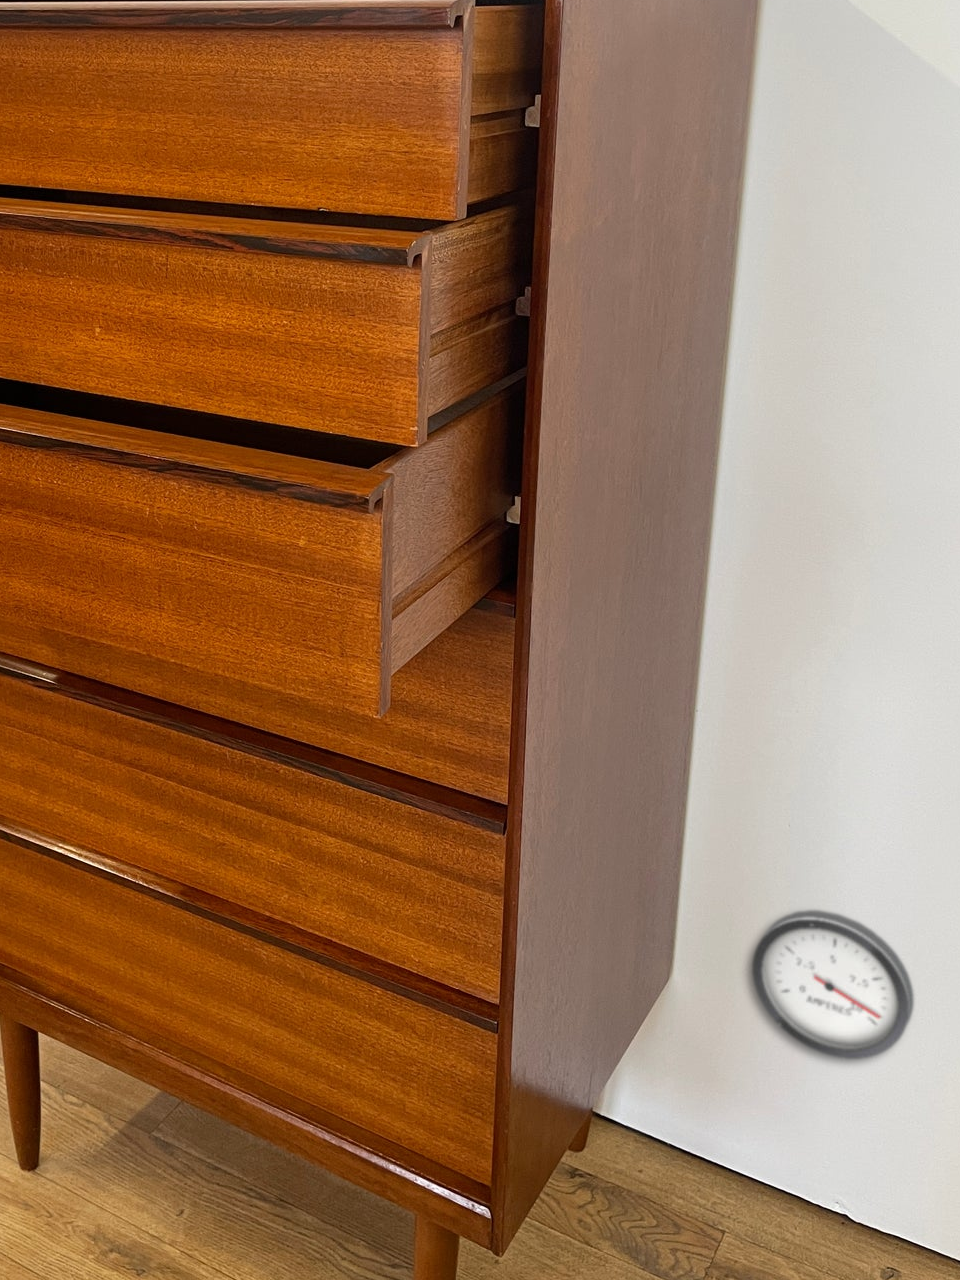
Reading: 9.5 A
